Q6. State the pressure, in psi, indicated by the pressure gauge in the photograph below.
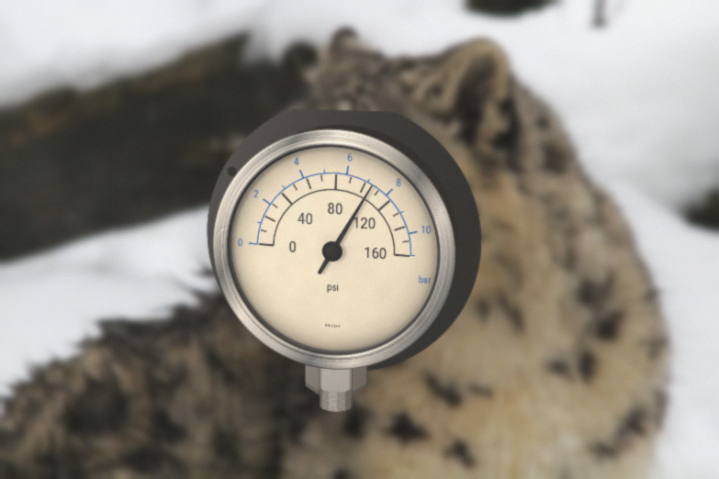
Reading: 105 psi
